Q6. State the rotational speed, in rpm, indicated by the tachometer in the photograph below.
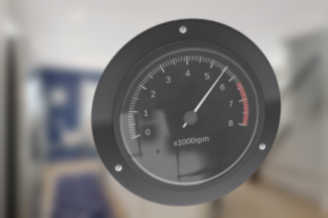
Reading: 5500 rpm
